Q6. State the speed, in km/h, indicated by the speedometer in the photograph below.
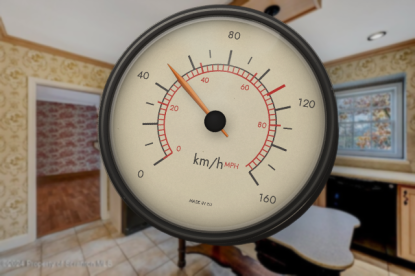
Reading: 50 km/h
